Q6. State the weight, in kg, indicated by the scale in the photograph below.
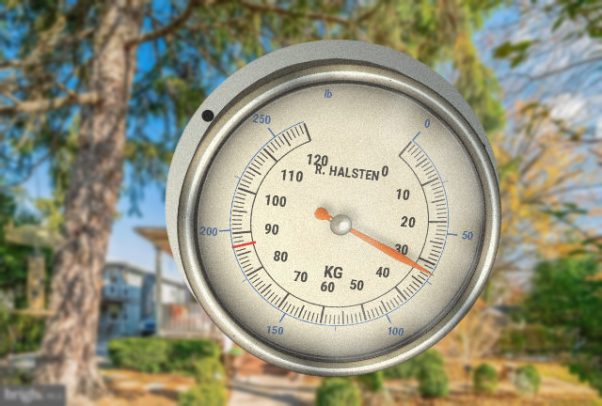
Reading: 32 kg
